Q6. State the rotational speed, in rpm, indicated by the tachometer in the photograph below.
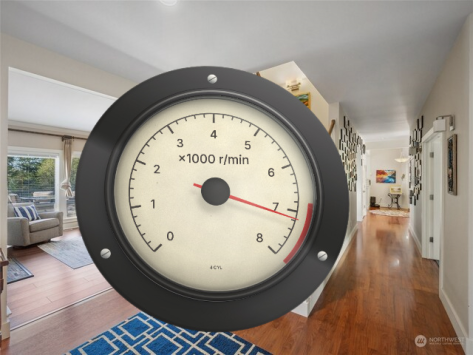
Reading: 7200 rpm
